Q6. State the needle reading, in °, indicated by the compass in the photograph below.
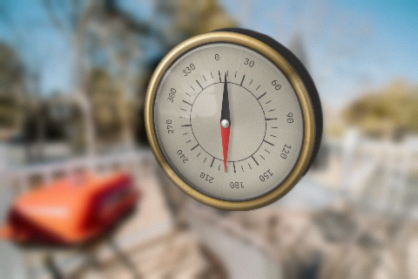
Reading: 190 °
